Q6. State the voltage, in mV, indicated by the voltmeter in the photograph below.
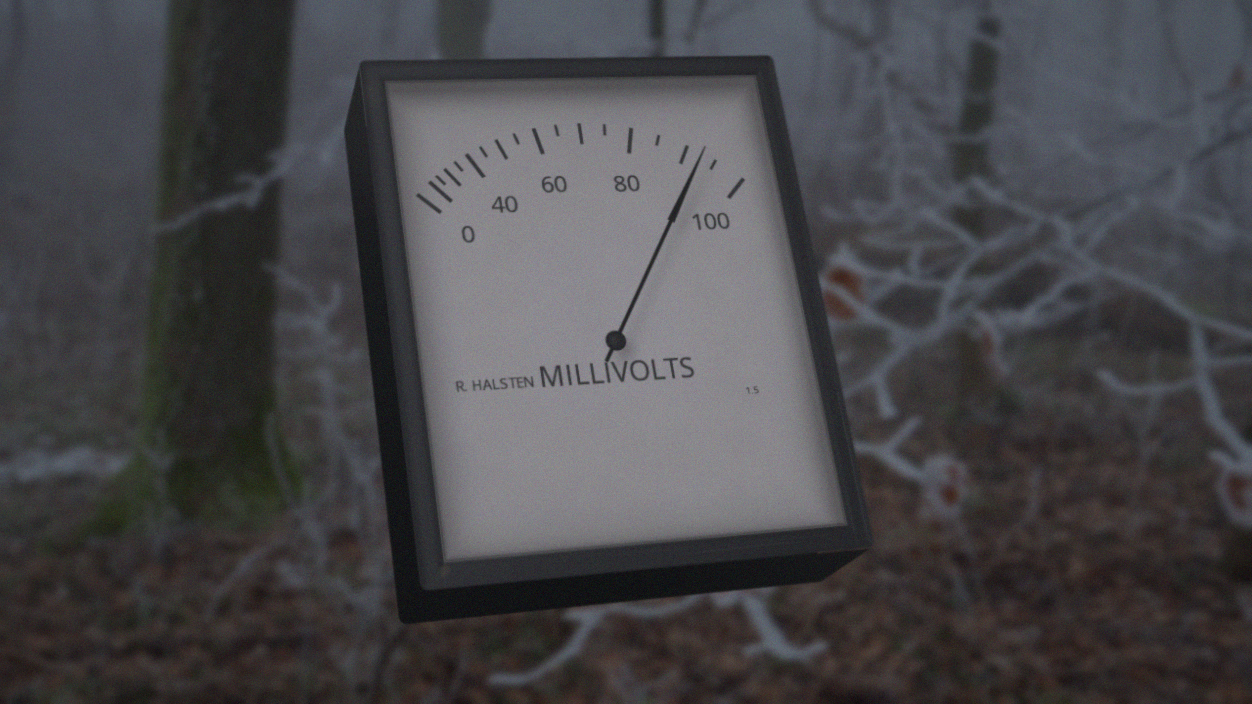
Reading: 92.5 mV
